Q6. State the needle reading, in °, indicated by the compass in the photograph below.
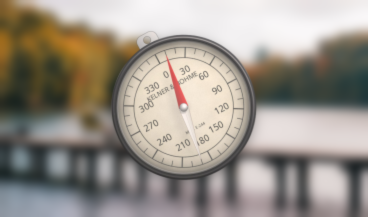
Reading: 10 °
